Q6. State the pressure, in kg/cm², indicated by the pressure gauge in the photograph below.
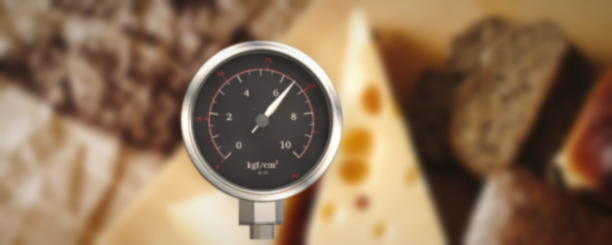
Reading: 6.5 kg/cm²
